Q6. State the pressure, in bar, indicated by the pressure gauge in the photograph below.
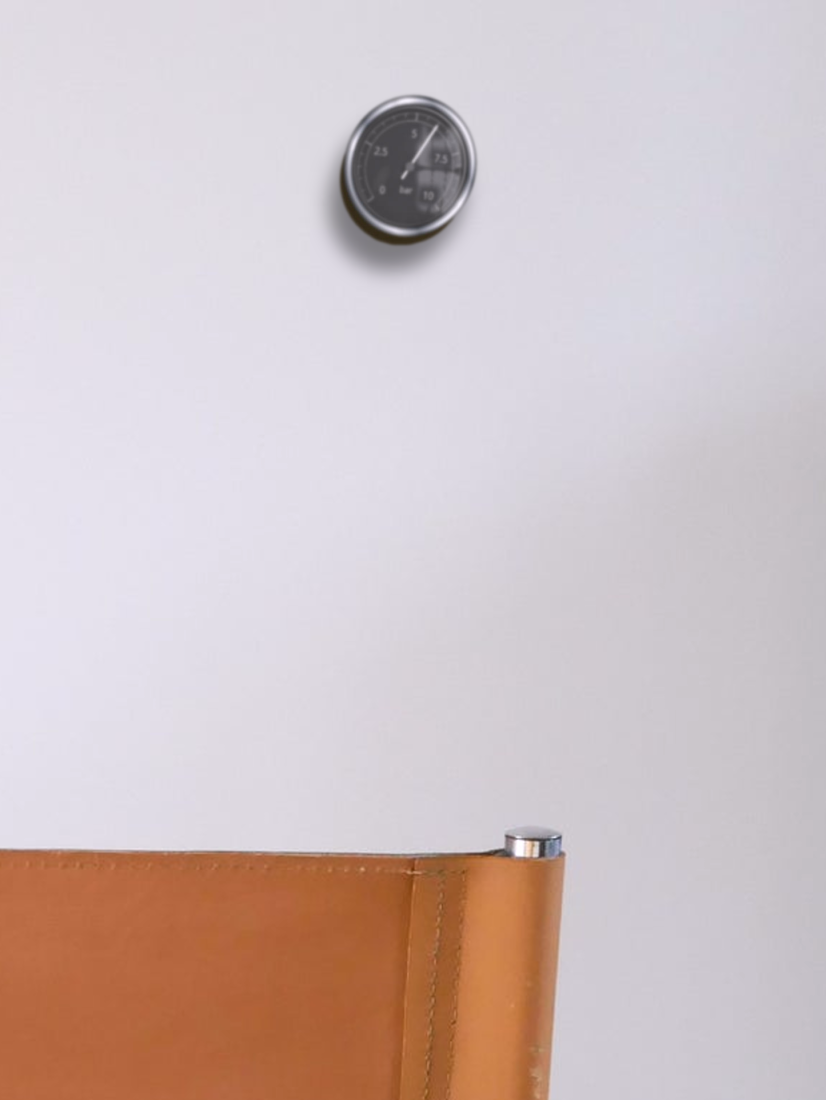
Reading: 6 bar
